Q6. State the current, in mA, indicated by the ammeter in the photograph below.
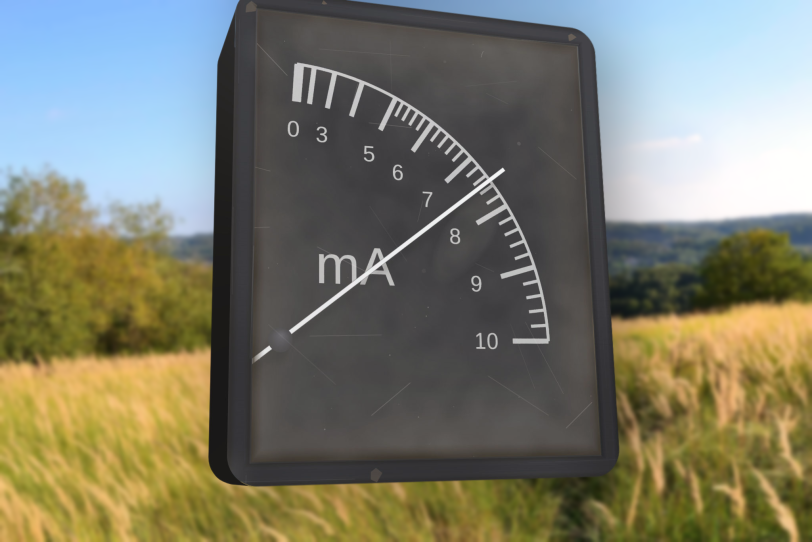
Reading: 7.5 mA
